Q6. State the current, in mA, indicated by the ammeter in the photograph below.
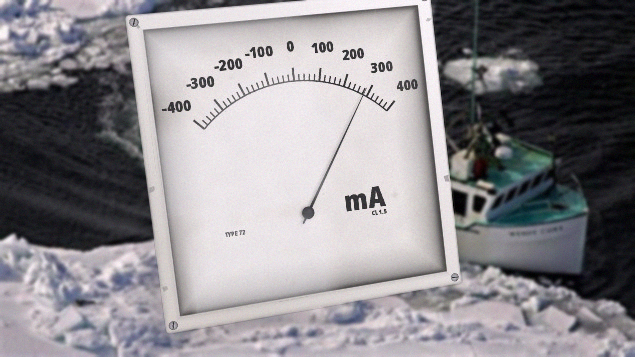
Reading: 280 mA
